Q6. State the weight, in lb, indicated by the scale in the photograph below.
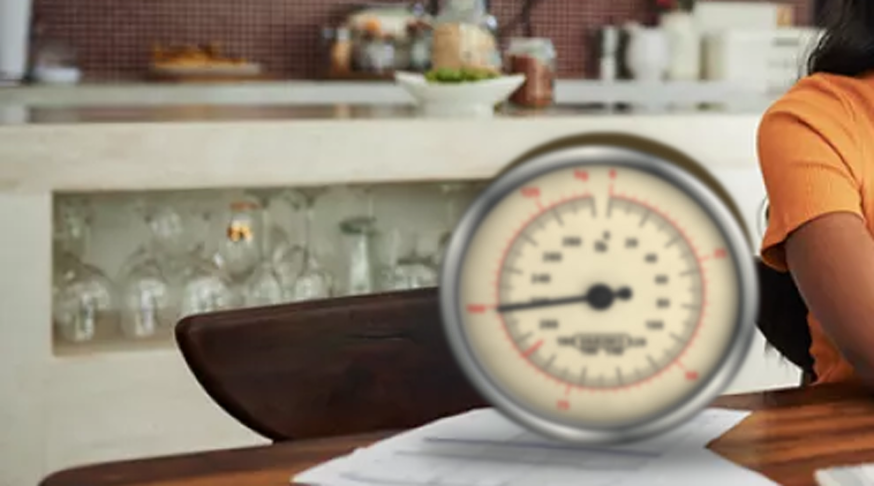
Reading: 220 lb
